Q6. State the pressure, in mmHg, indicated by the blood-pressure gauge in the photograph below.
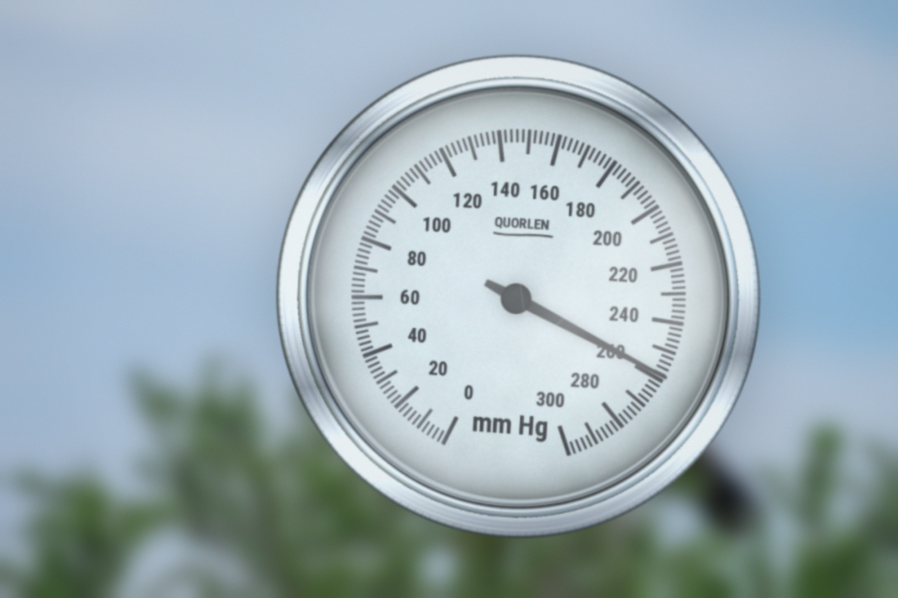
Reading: 258 mmHg
